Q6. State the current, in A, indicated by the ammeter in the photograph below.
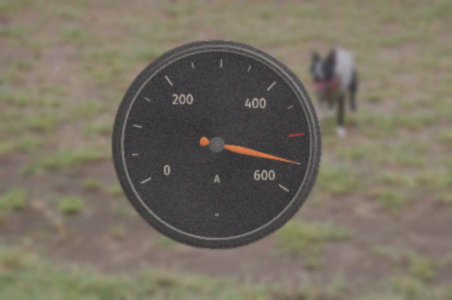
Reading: 550 A
